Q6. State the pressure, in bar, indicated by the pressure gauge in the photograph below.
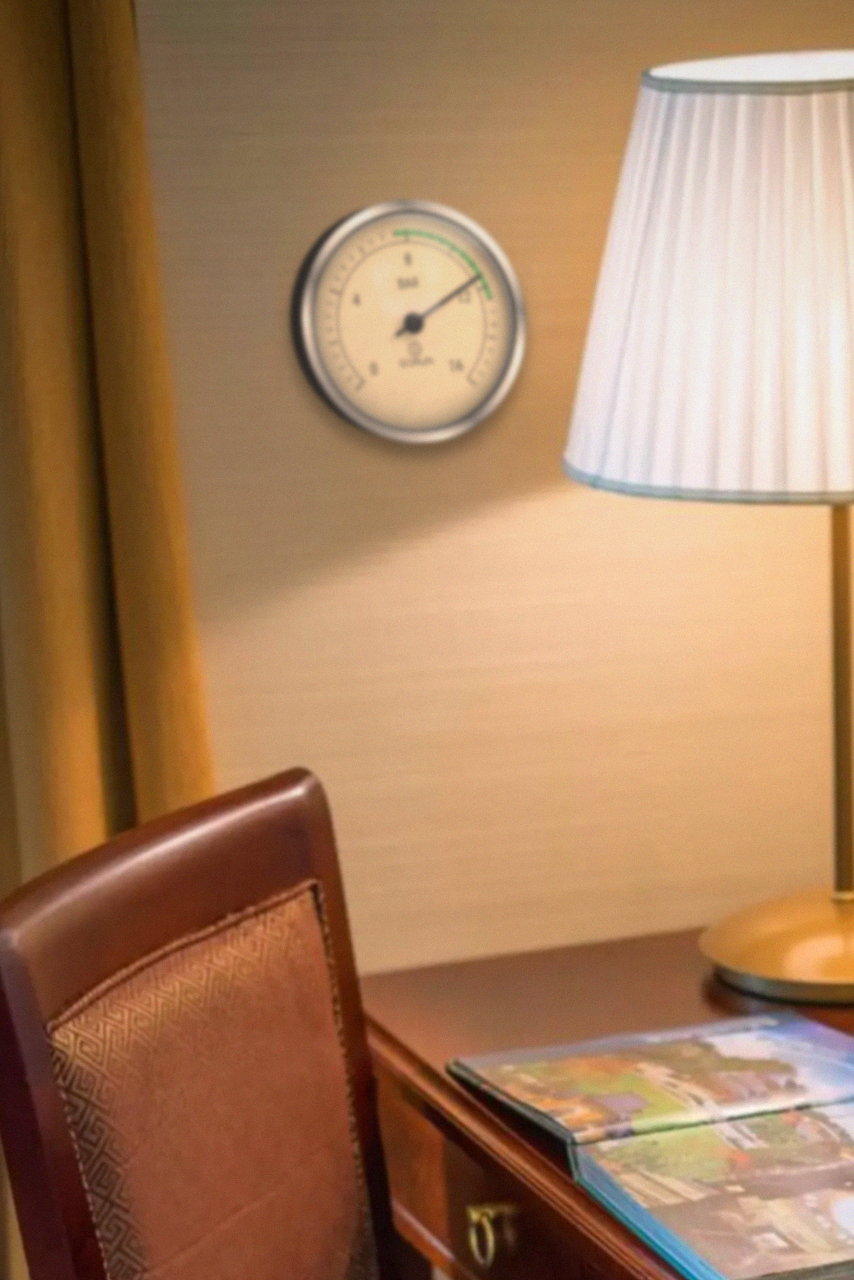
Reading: 11.5 bar
